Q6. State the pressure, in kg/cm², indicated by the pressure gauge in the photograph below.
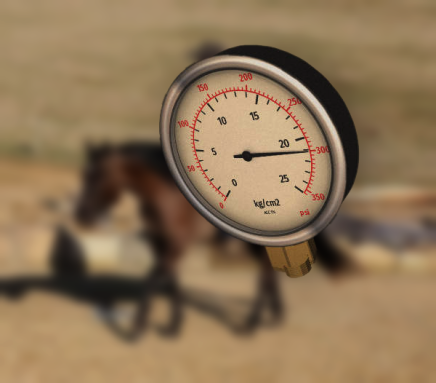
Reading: 21 kg/cm²
